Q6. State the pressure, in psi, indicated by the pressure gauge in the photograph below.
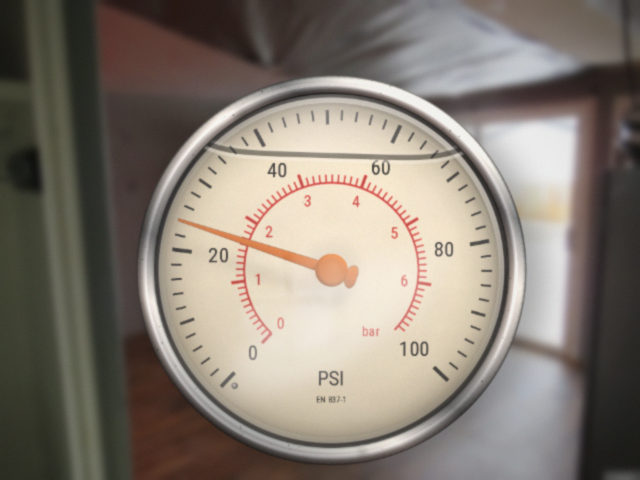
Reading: 24 psi
